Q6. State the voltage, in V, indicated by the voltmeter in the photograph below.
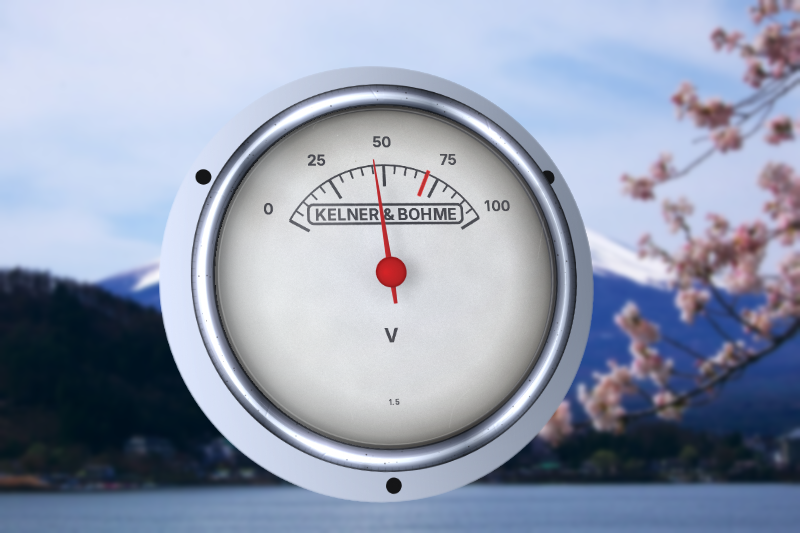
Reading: 45 V
